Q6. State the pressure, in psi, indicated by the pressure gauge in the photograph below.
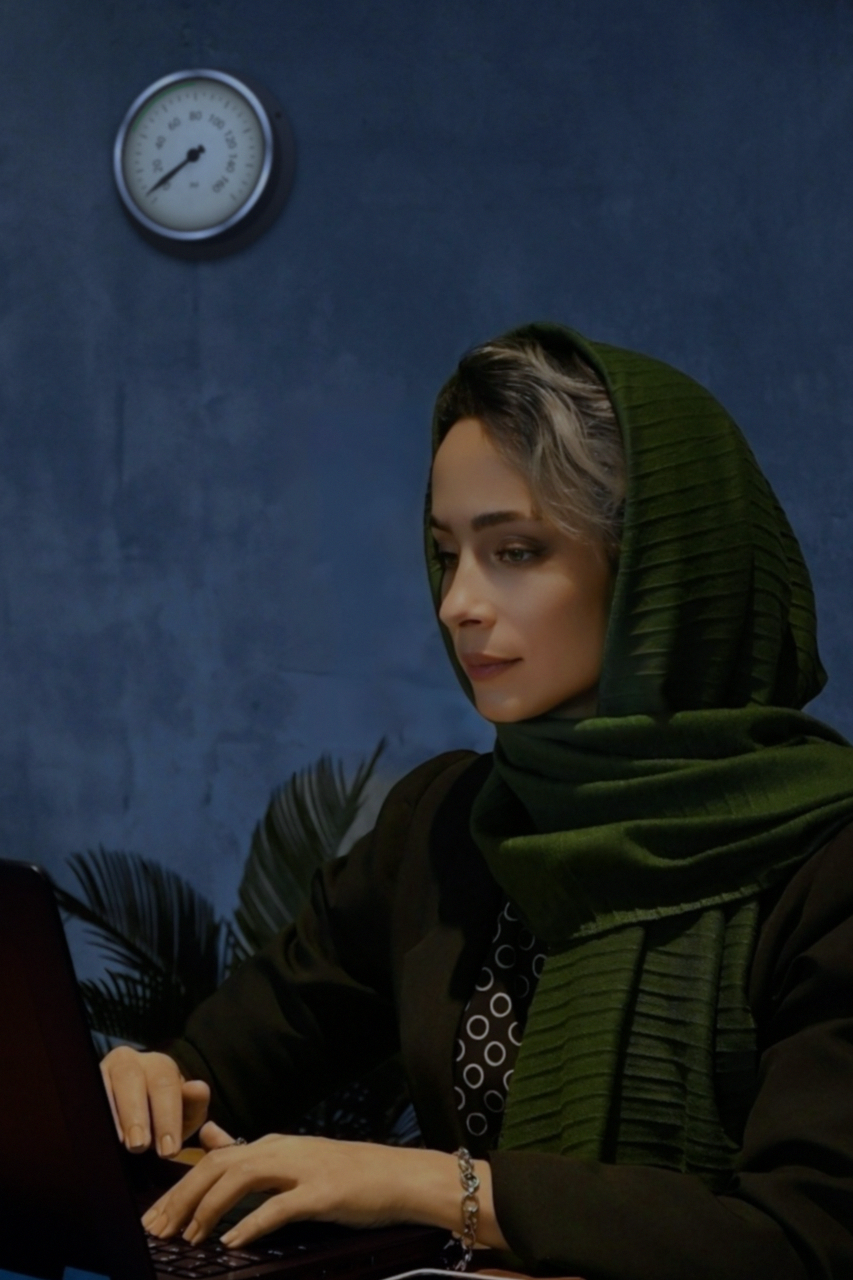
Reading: 5 psi
